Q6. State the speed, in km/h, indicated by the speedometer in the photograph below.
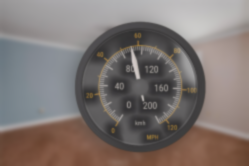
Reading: 90 km/h
